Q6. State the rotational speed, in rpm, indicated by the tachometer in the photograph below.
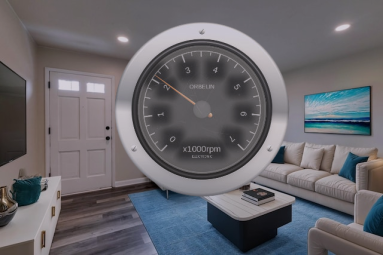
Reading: 2125 rpm
